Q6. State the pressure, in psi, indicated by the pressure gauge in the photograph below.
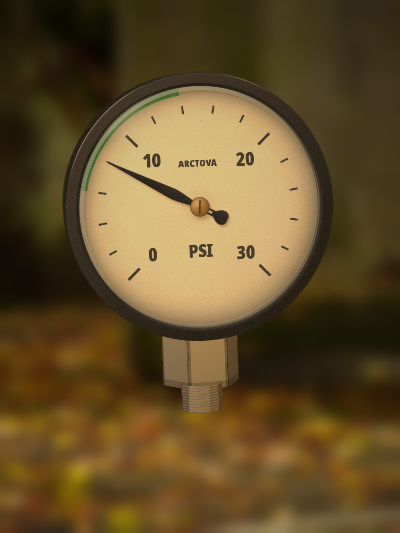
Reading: 8 psi
